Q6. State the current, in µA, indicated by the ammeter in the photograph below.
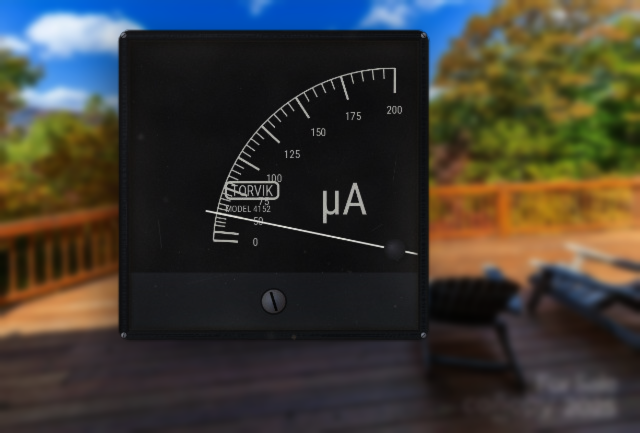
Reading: 50 µA
